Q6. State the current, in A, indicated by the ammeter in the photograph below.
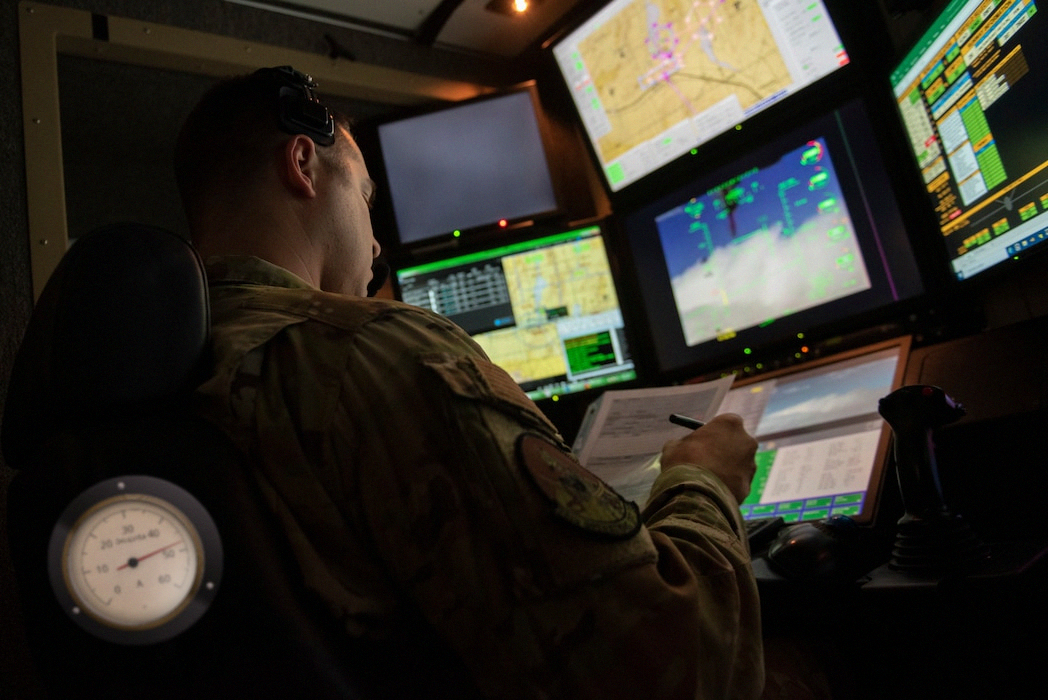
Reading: 47.5 A
